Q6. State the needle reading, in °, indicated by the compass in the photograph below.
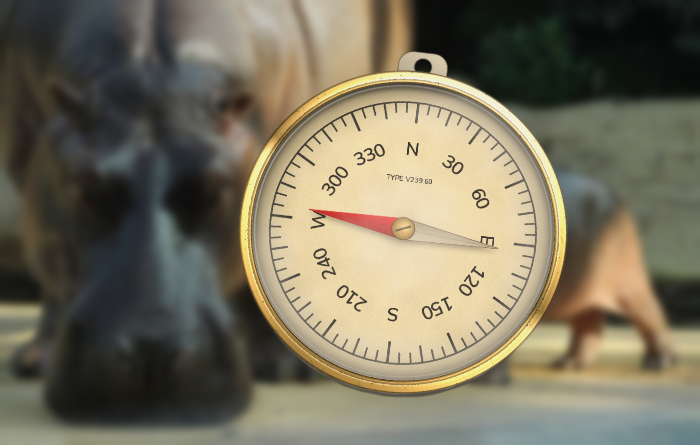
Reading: 275 °
